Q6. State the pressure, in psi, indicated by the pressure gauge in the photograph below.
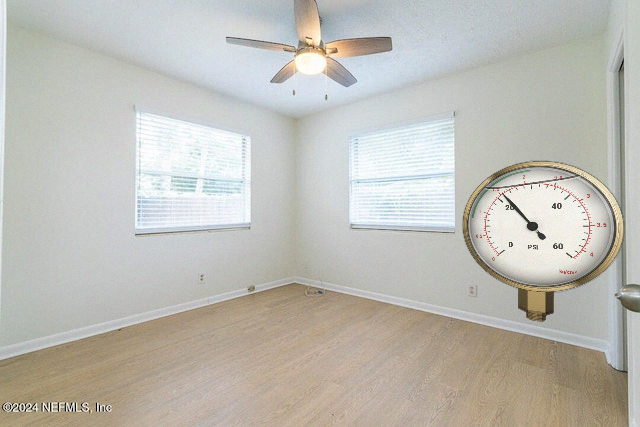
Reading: 22 psi
